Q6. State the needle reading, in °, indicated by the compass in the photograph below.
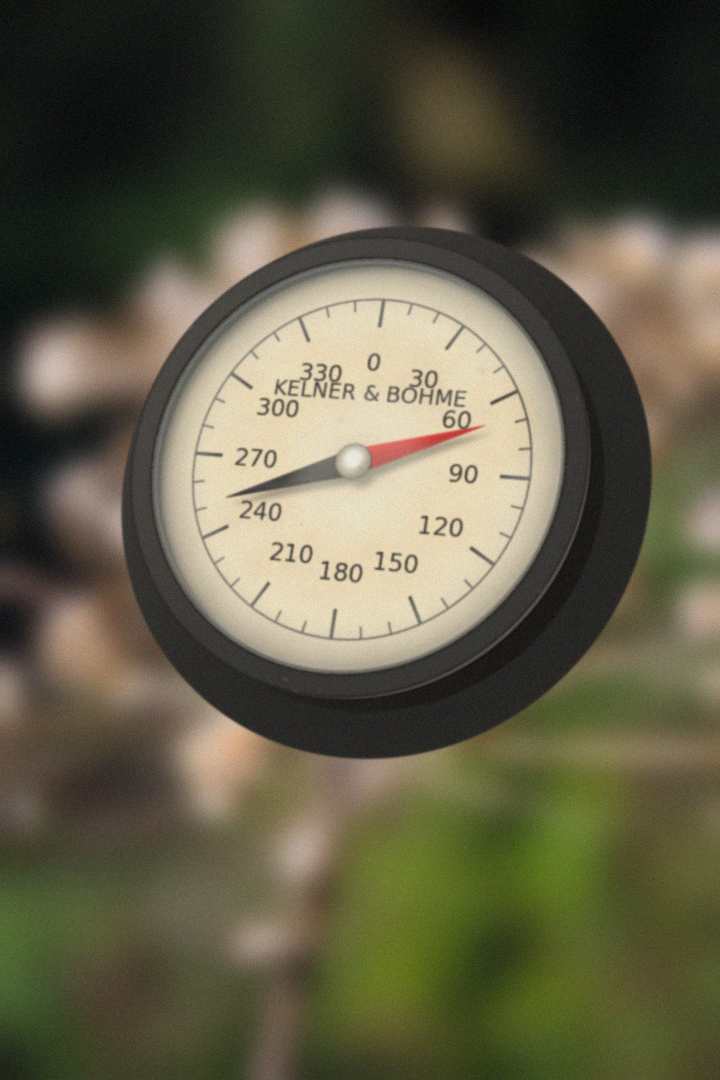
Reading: 70 °
